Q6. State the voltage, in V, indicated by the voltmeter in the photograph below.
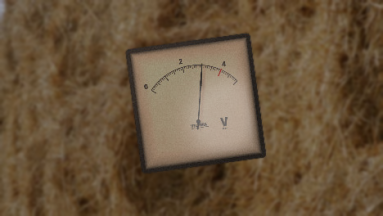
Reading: 3 V
